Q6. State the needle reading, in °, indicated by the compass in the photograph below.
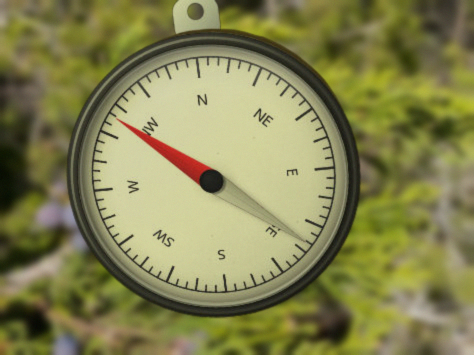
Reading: 310 °
